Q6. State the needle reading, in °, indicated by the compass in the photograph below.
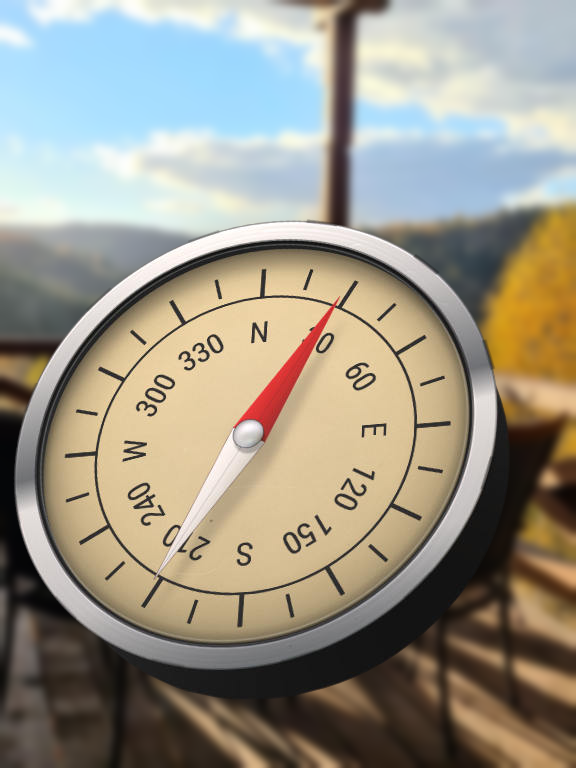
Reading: 30 °
